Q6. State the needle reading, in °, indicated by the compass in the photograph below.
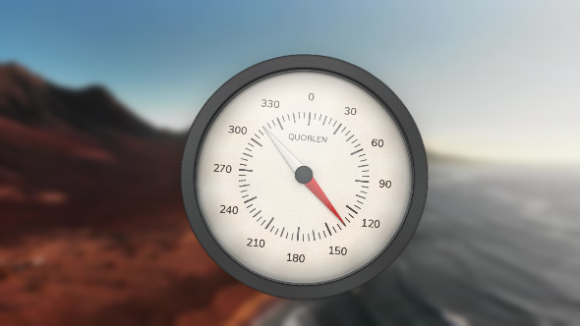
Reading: 135 °
